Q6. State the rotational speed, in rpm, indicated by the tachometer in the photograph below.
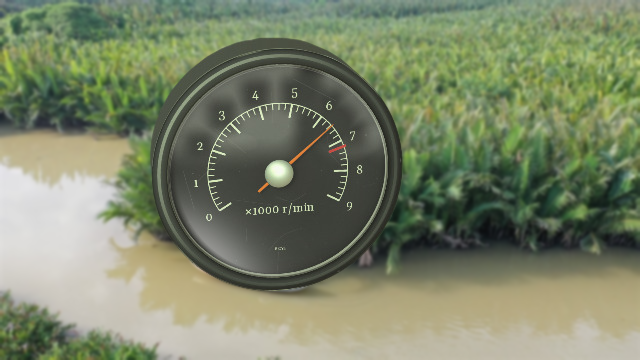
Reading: 6400 rpm
